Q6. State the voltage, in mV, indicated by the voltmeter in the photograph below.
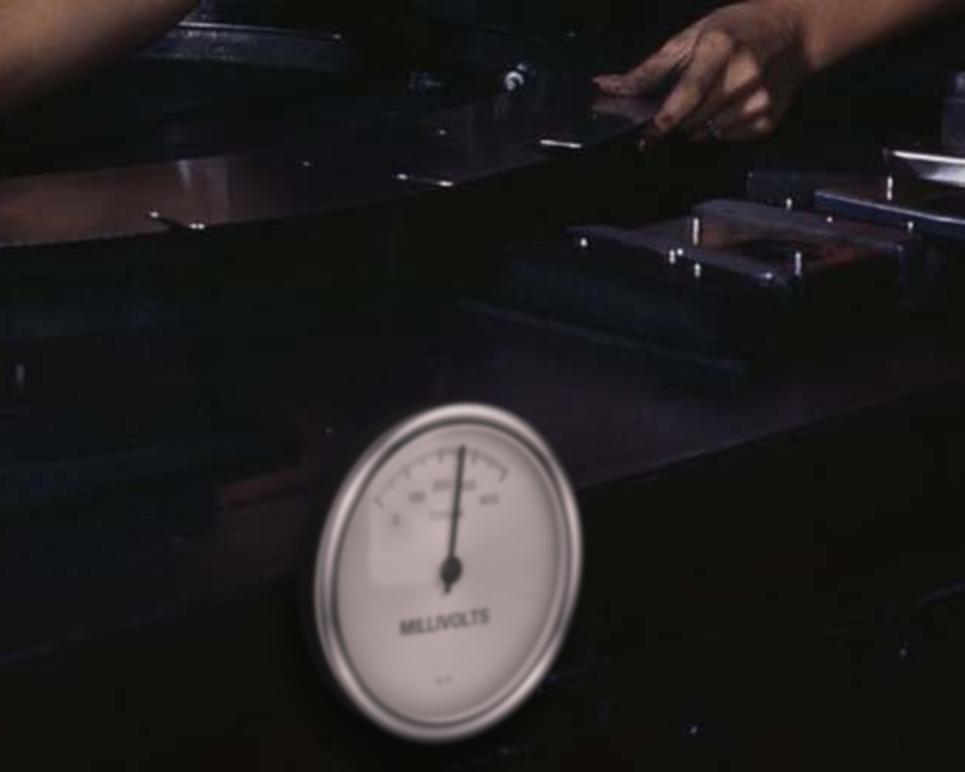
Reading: 250 mV
